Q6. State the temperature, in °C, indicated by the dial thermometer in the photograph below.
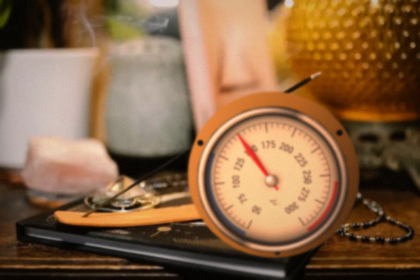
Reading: 150 °C
